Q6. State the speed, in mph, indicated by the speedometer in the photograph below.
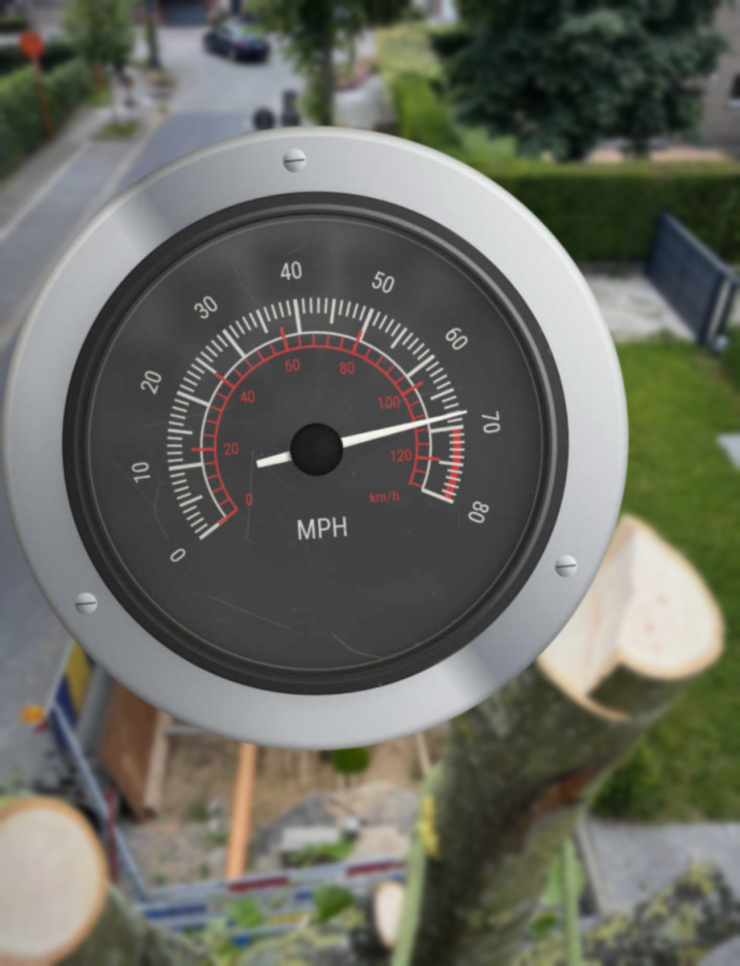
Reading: 68 mph
